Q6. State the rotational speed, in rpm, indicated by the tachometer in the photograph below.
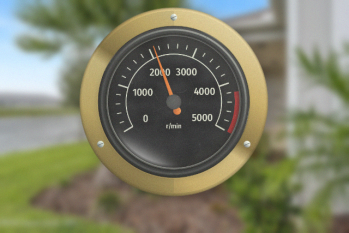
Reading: 2100 rpm
